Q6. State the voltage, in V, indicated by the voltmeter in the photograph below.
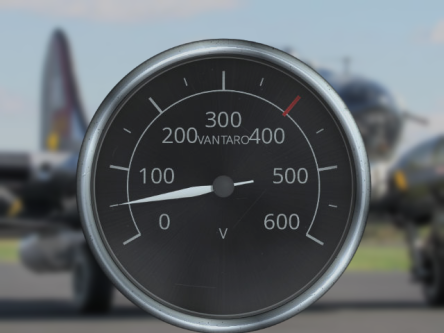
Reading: 50 V
